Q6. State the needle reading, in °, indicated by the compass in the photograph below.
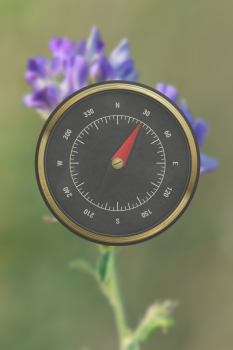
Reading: 30 °
